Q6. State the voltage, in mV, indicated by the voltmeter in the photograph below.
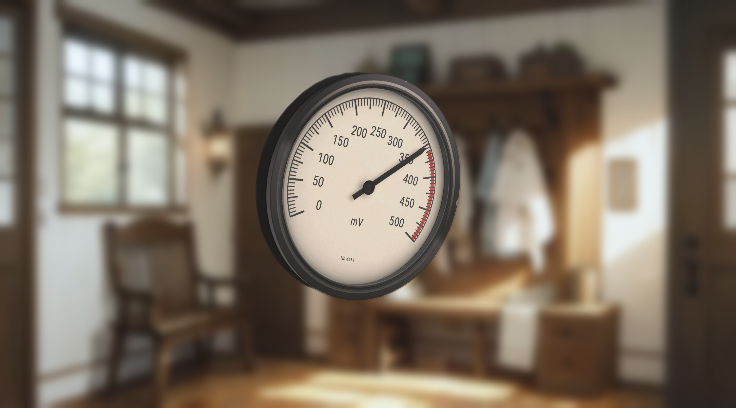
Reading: 350 mV
